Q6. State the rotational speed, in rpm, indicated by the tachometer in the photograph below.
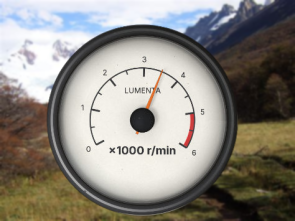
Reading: 3500 rpm
